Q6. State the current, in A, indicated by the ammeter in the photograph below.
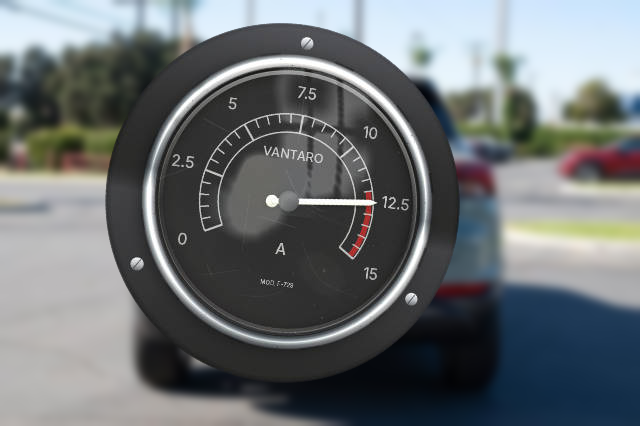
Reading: 12.5 A
